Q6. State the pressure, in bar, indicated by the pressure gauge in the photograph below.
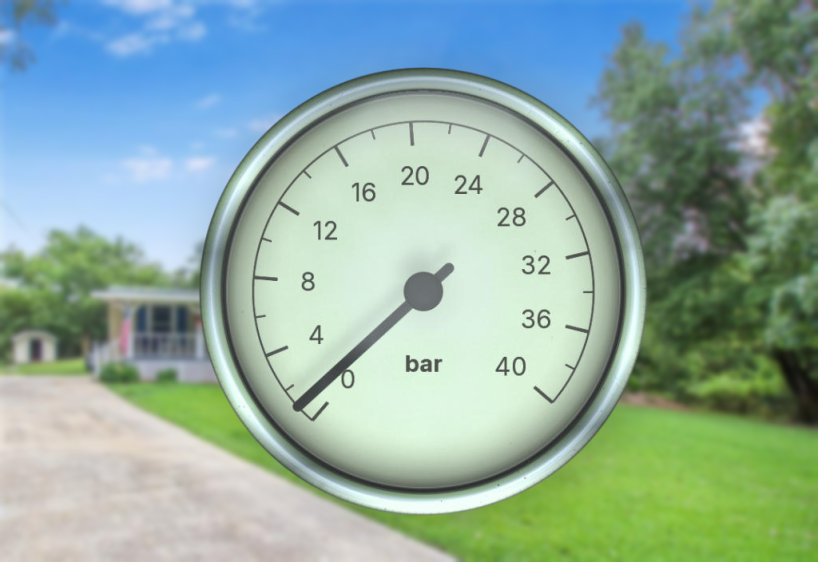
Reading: 1 bar
